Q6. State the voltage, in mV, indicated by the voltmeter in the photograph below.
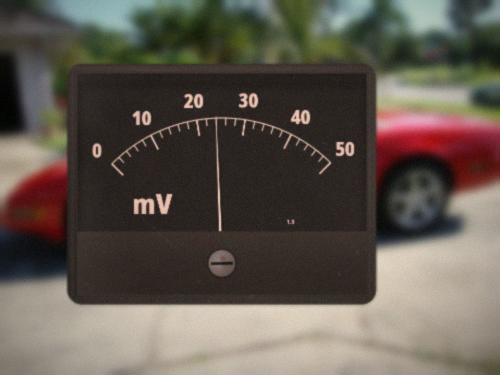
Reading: 24 mV
